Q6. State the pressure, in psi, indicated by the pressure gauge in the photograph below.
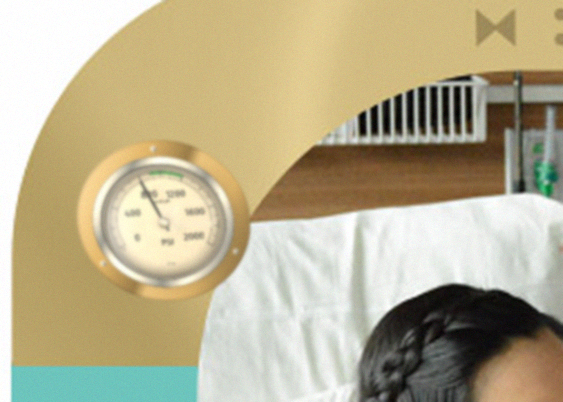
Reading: 800 psi
